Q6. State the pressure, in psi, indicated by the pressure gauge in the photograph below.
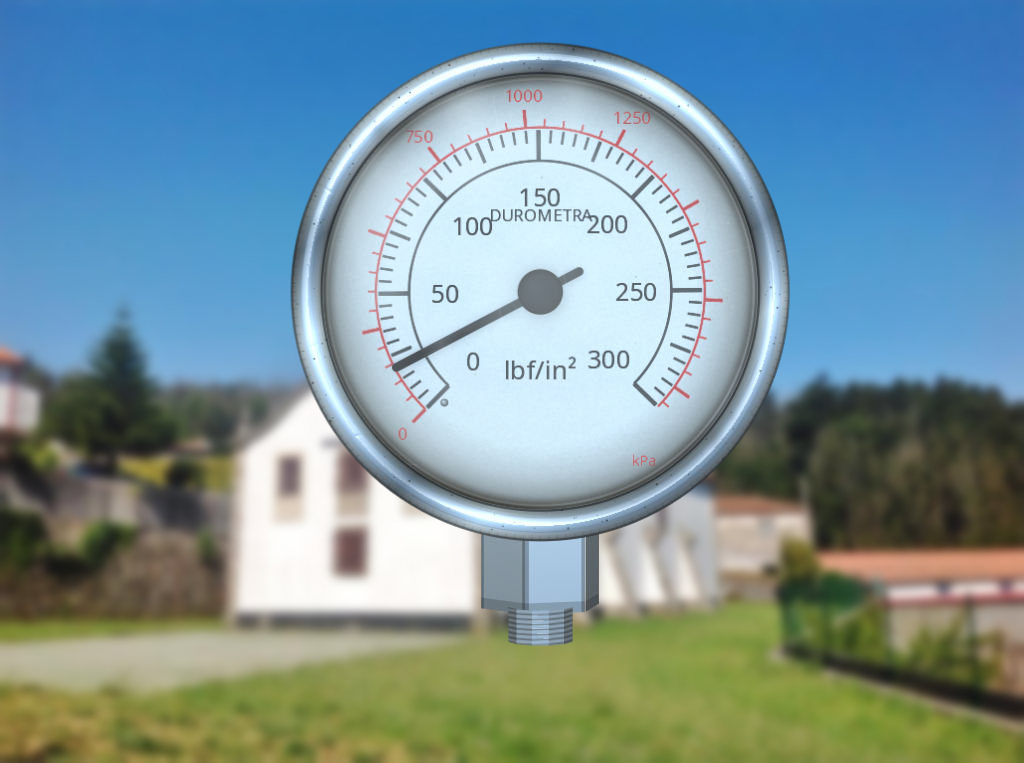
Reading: 20 psi
